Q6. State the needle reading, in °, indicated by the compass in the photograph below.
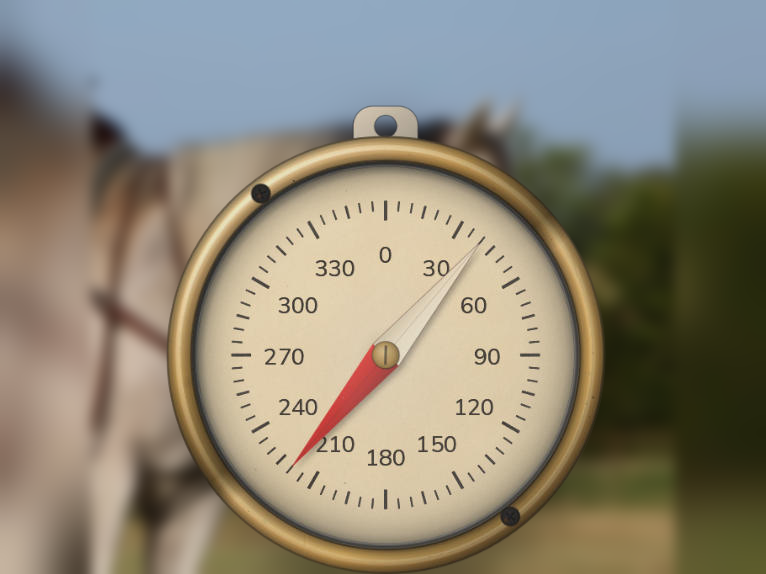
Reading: 220 °
